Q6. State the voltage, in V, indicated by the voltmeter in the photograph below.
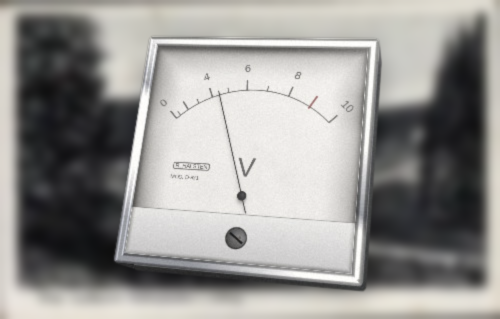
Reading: 4.5 V
